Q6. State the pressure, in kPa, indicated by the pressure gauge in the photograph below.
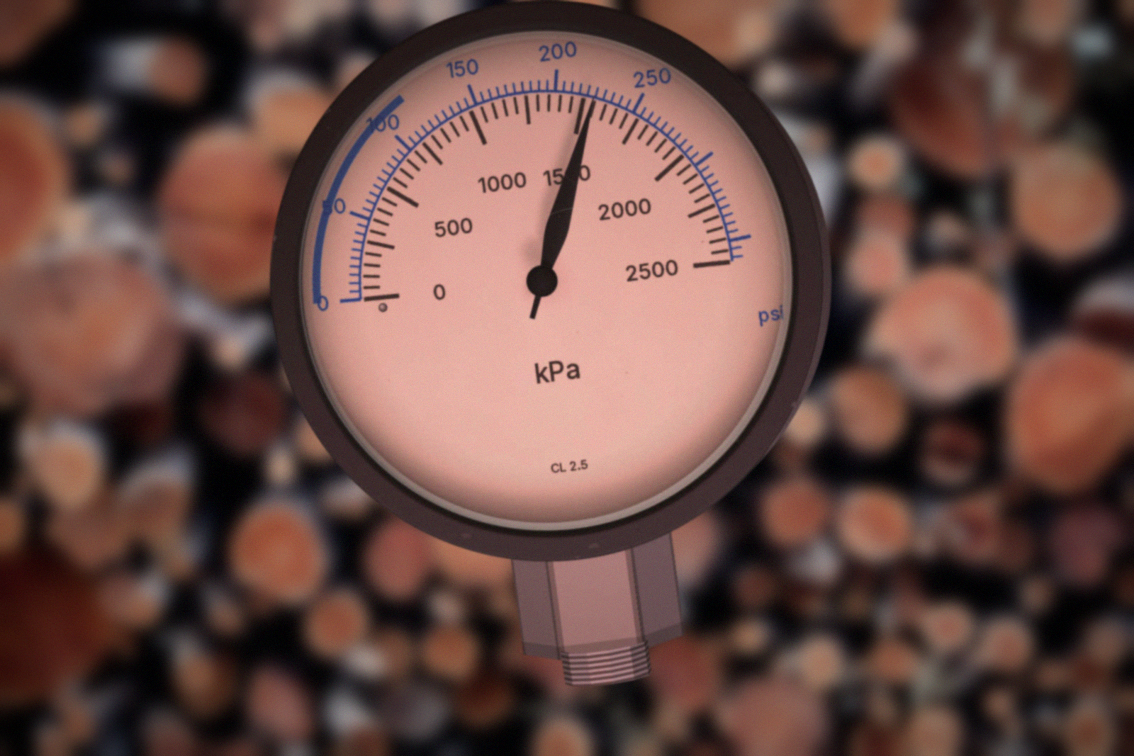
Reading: 1550 kPa
